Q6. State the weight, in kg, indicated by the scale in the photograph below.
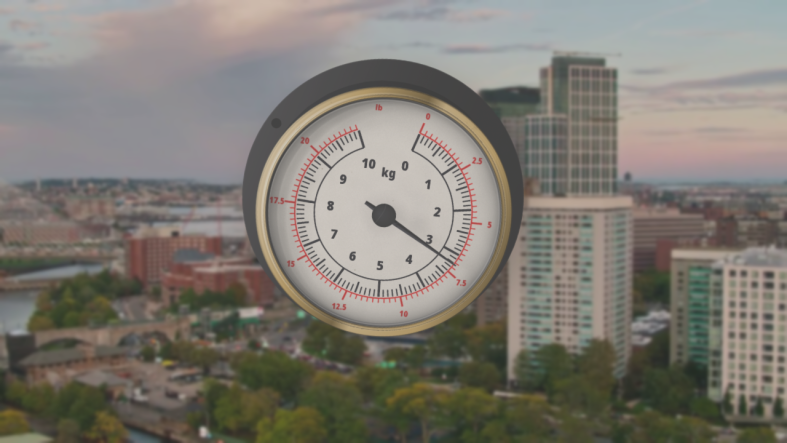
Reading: 3.2 kg
